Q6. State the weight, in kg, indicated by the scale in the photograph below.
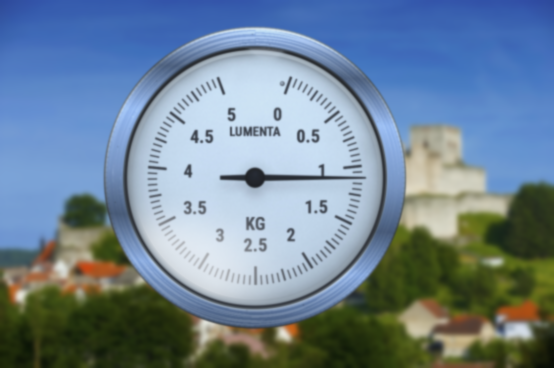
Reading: 1.1 kg
